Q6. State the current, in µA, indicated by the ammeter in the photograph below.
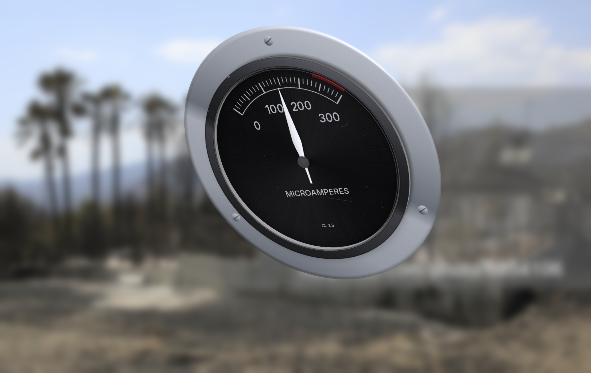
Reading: 150 µA
